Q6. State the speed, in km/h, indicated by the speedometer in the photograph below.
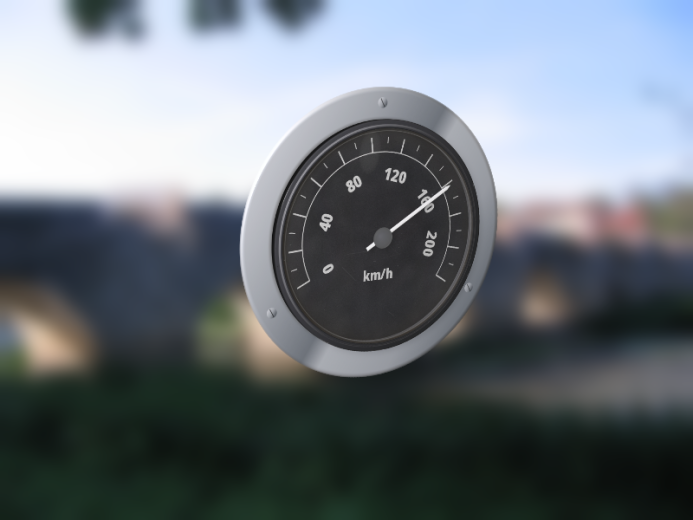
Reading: 160 km/h
